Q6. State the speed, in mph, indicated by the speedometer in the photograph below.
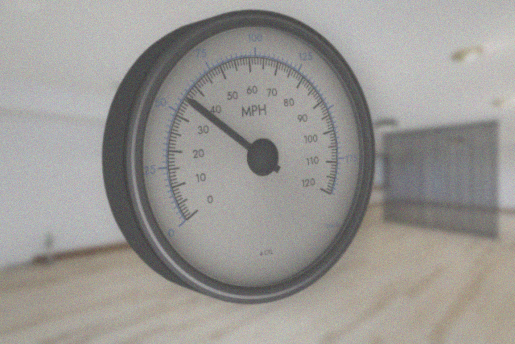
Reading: 35 mph
